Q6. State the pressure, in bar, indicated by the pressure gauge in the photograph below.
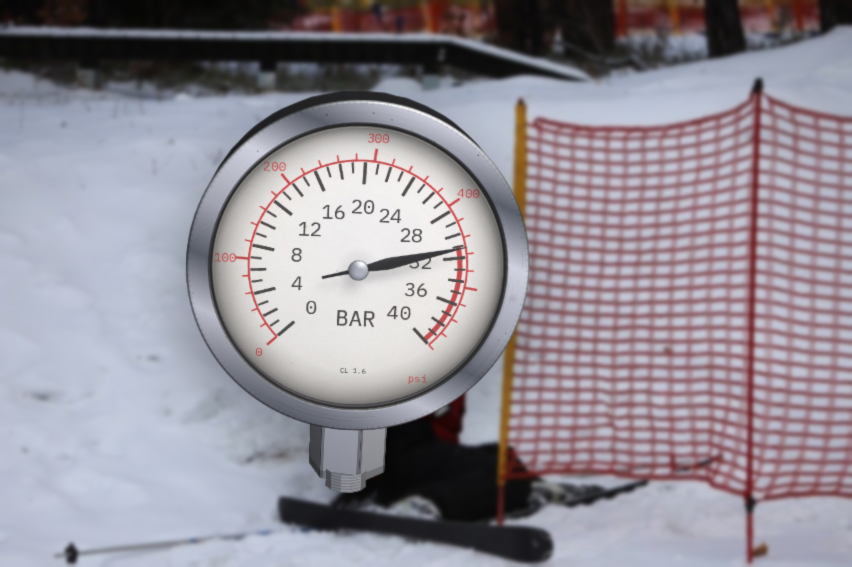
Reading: 31 bar
